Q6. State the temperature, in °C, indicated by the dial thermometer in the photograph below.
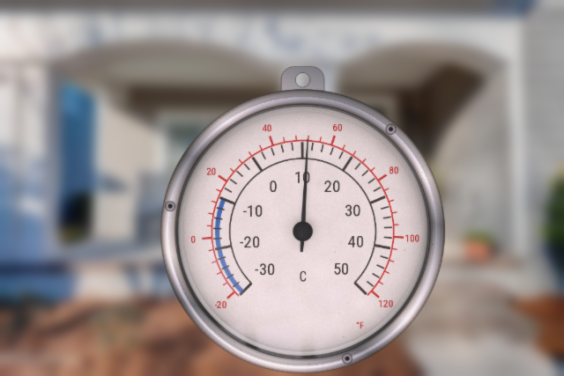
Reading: 11 °C
